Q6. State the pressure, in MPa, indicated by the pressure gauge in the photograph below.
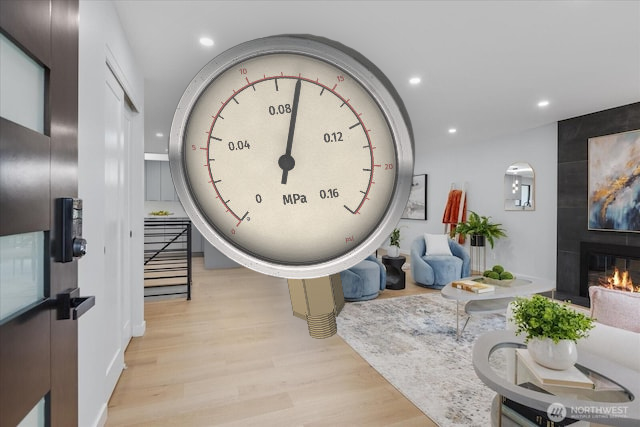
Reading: 0.09 MPa
